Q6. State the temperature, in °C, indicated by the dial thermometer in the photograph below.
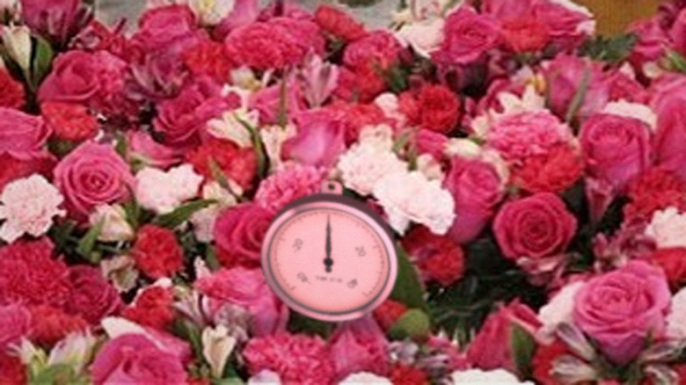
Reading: 0 °C
